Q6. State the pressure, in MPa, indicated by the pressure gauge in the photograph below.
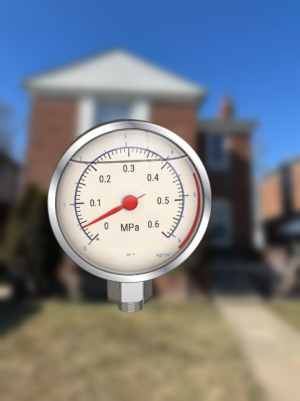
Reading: 0.04 MPa
